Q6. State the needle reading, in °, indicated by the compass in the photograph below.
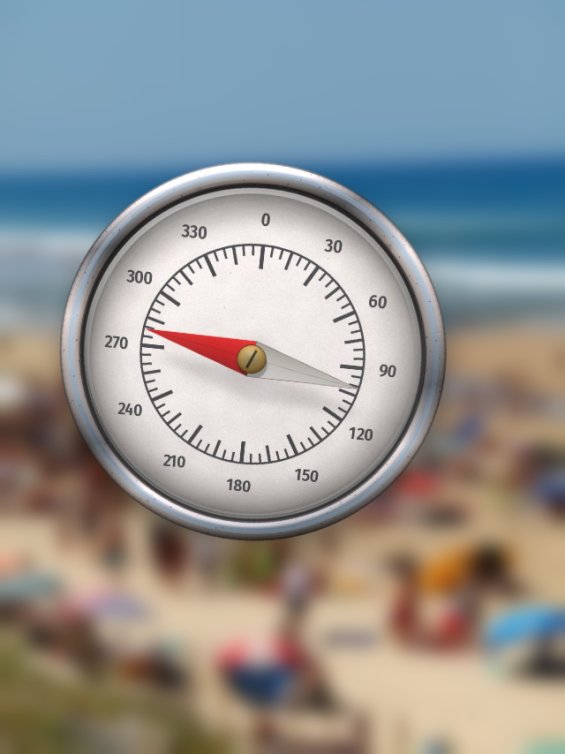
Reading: 280 °
